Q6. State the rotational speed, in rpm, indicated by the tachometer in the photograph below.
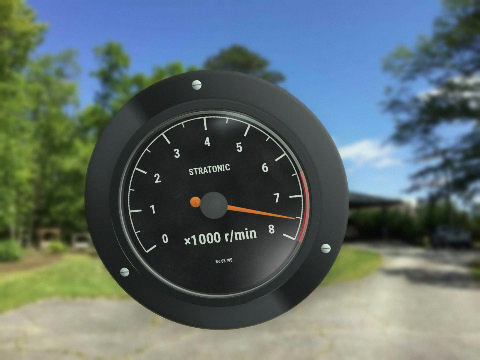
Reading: 7500 rpm
